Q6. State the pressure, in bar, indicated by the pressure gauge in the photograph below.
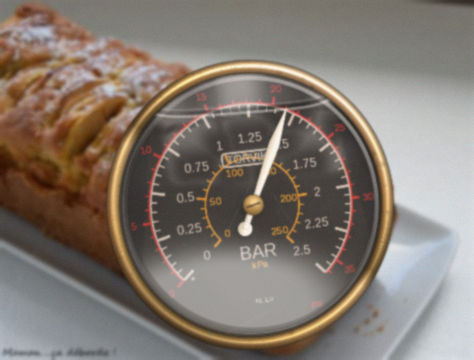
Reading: 1.45 bar
